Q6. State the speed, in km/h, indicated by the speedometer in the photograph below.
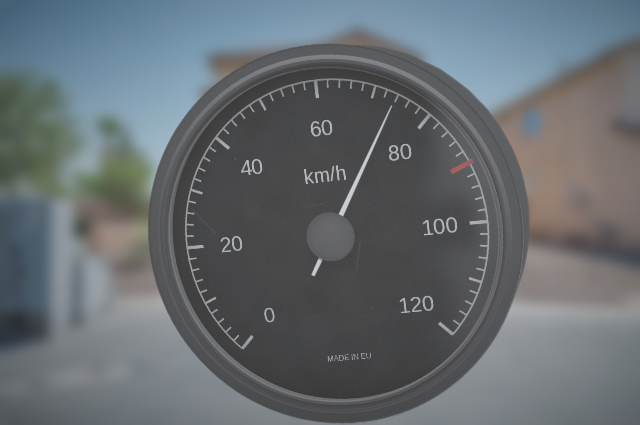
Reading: 74 km/h
